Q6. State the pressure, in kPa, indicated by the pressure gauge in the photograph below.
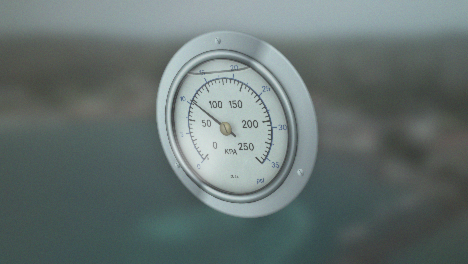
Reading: 75 kPa
